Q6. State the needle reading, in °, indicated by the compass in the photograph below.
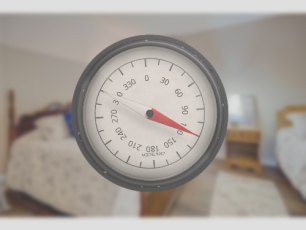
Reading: 120 °
